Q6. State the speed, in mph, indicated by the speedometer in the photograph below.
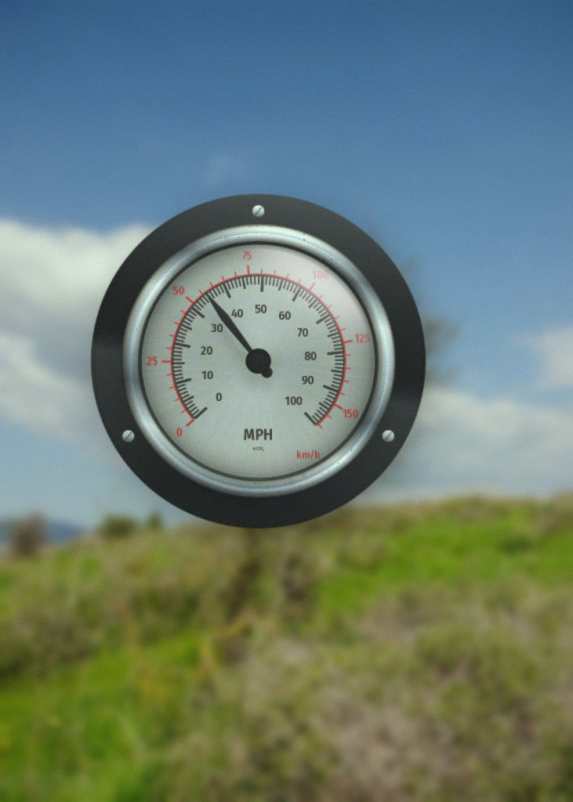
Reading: 35 mph
